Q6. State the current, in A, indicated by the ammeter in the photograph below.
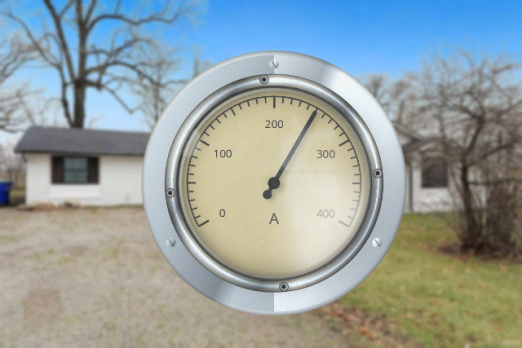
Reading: 250 A
